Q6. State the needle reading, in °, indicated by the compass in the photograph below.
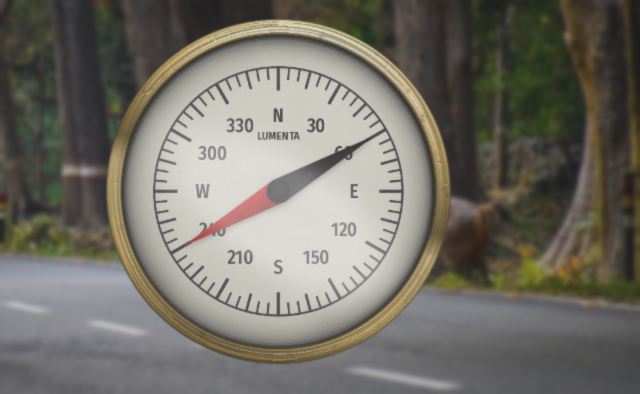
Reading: 240 °
